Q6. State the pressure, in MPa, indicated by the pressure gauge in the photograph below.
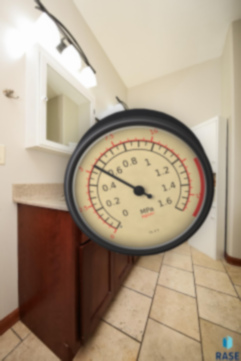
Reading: 0.55 MPa
